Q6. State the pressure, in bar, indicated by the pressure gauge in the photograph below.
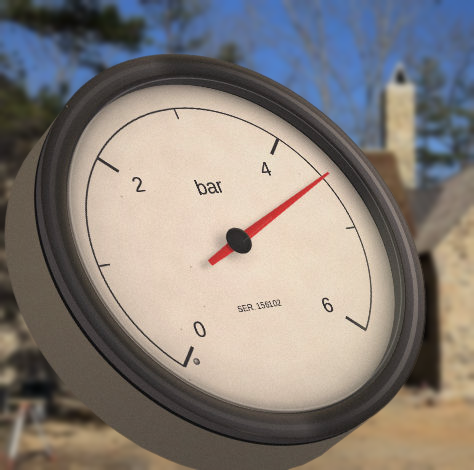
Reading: 4.5 bar
